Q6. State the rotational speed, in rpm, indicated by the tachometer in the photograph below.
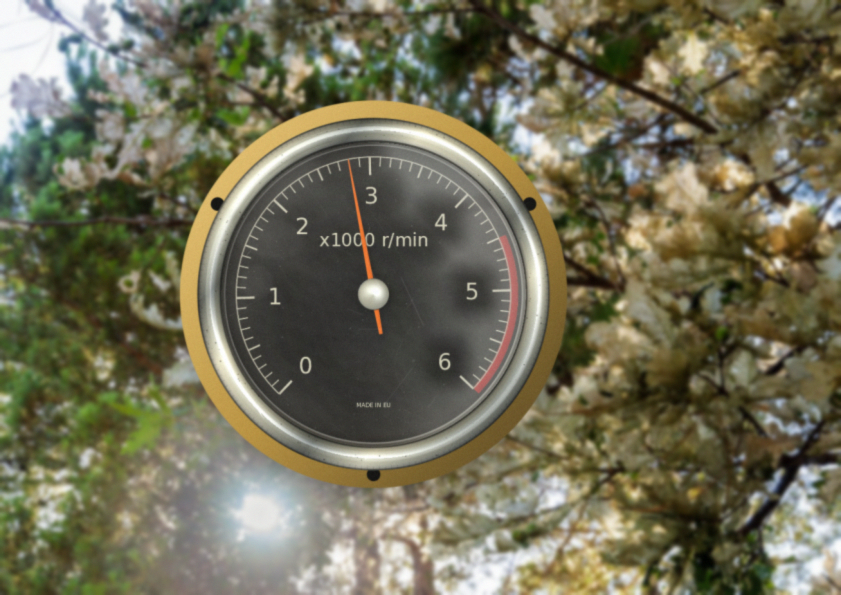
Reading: 2800 rpm
